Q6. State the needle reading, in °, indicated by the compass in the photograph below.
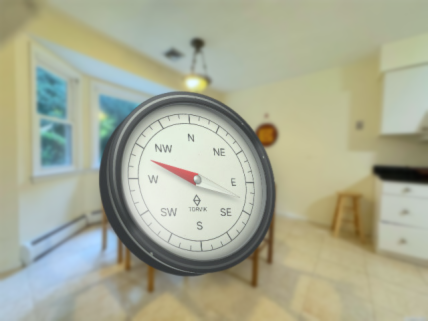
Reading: 290 °
